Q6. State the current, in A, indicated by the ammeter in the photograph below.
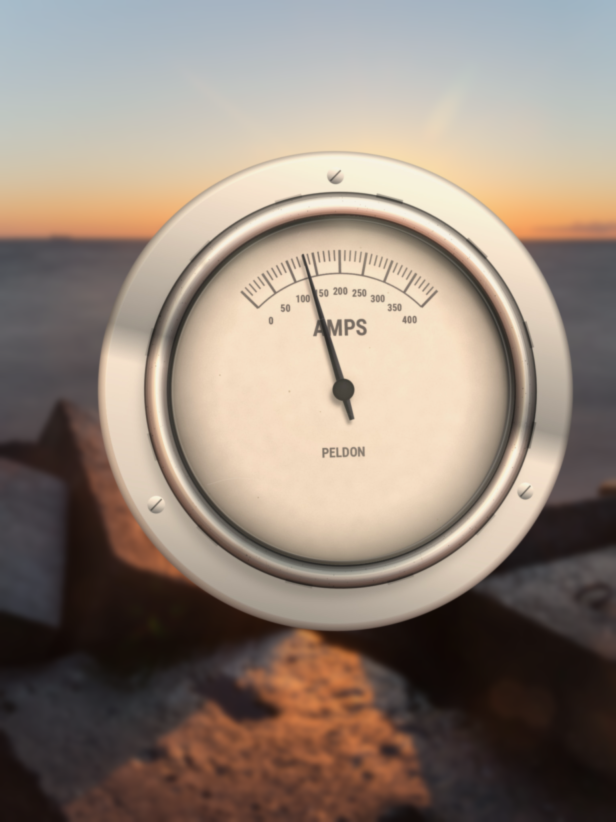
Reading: 130 A
